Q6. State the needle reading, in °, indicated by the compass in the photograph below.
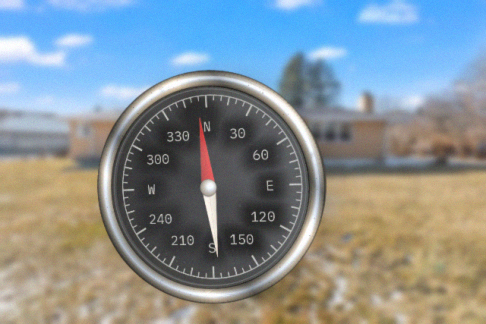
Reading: 355 °
